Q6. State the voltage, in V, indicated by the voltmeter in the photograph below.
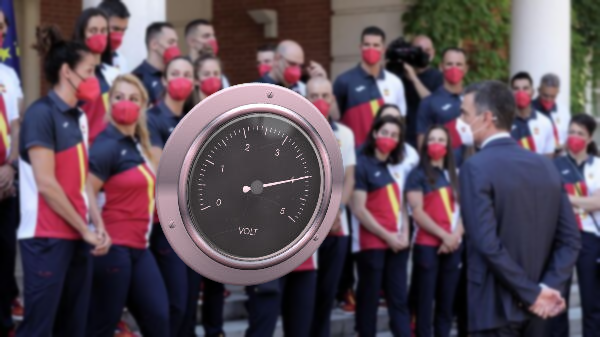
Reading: 4 V
